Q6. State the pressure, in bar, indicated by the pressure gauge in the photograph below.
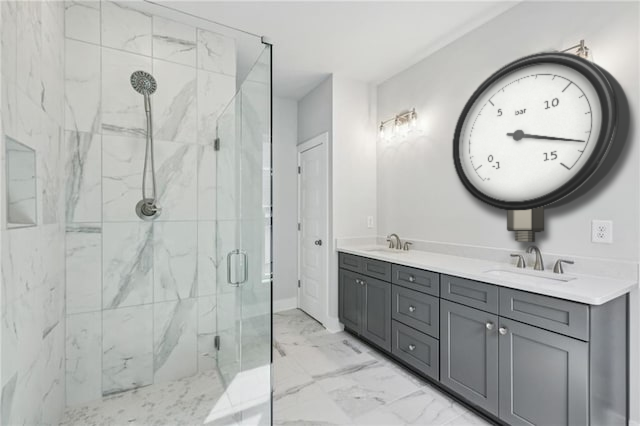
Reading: 13.5 bar
